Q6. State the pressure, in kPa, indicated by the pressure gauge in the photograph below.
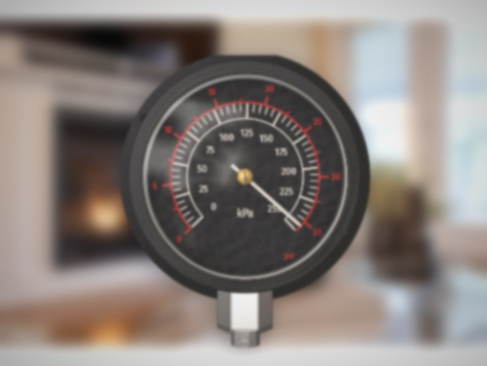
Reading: 245 kPa
